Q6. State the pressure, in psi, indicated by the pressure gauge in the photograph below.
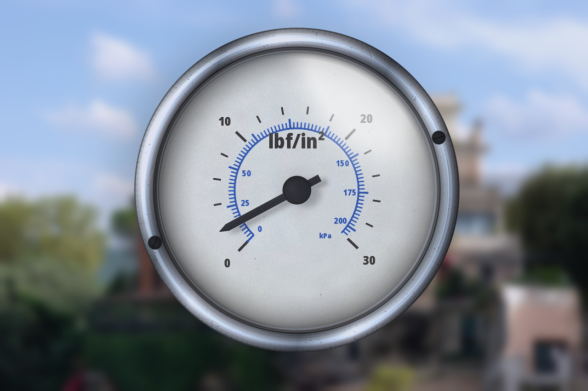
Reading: 2 psi
